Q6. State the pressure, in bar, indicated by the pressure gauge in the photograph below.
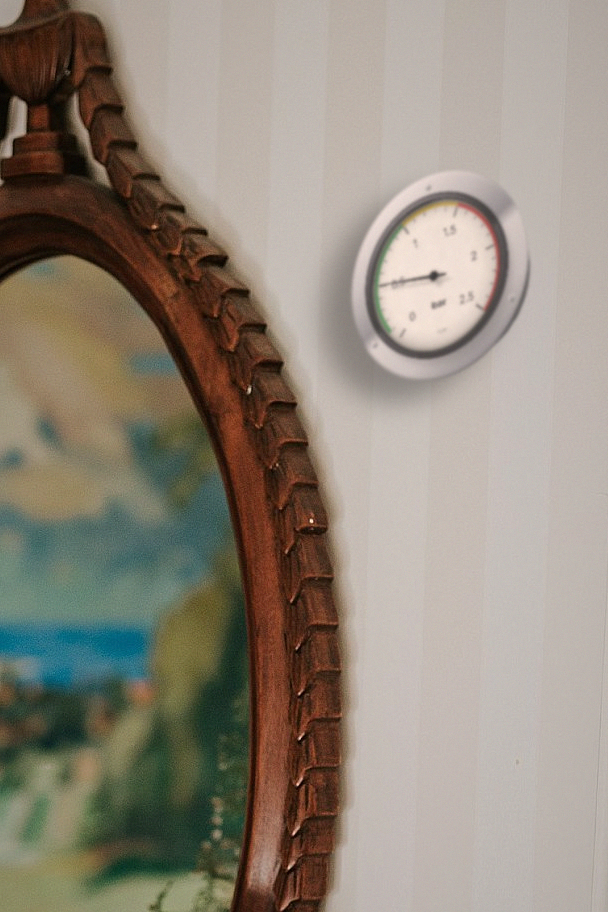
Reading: 0.5 bar
